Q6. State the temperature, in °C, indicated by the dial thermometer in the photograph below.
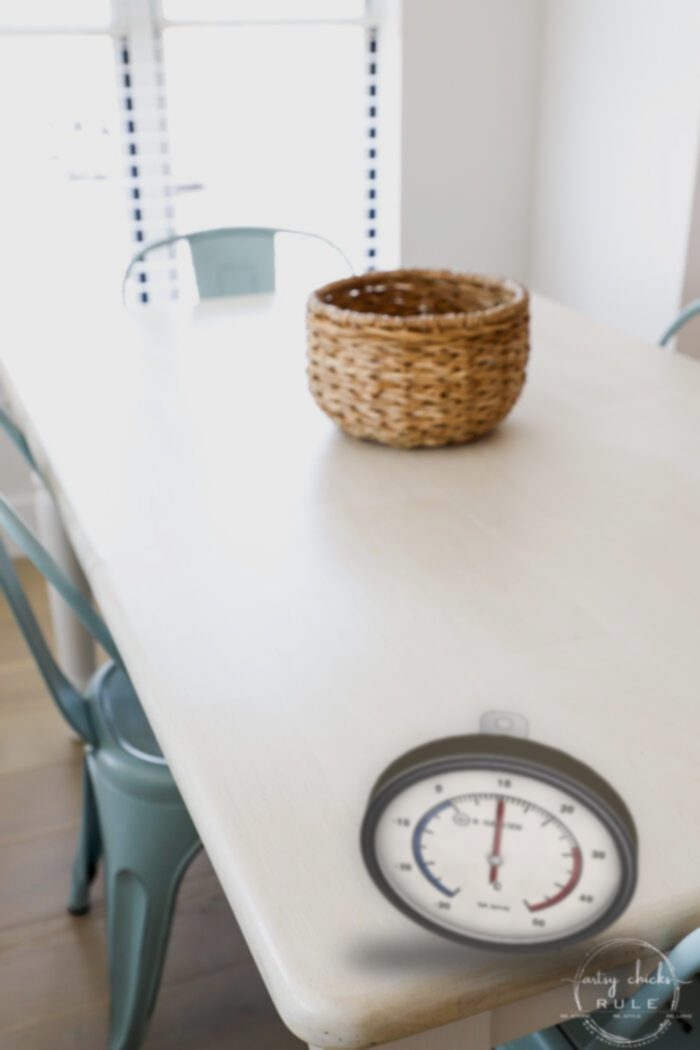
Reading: 10 °C
